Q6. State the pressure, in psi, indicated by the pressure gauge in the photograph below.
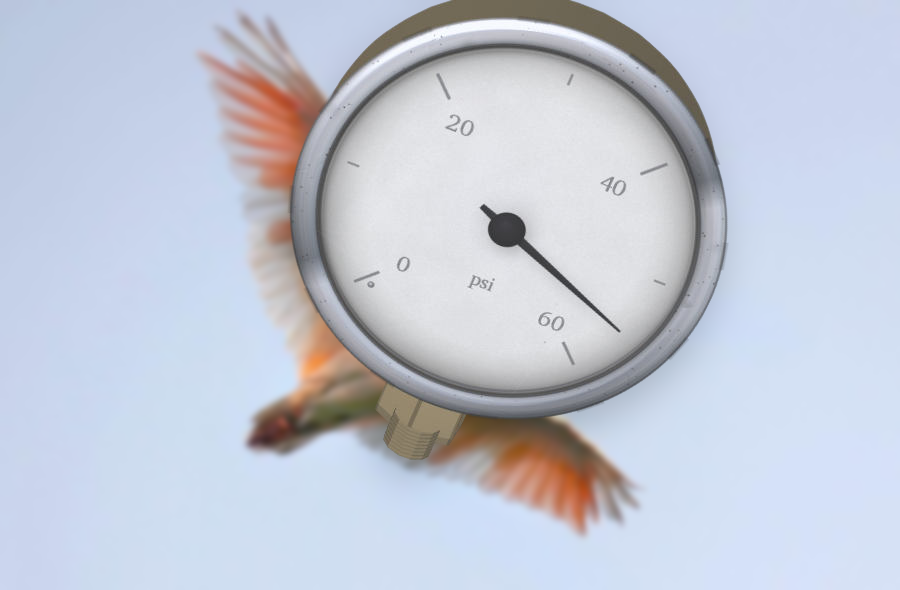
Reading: 55 psi
